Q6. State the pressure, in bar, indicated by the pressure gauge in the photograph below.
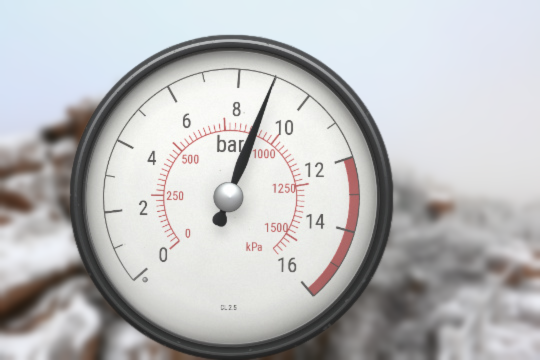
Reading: 9 bar
